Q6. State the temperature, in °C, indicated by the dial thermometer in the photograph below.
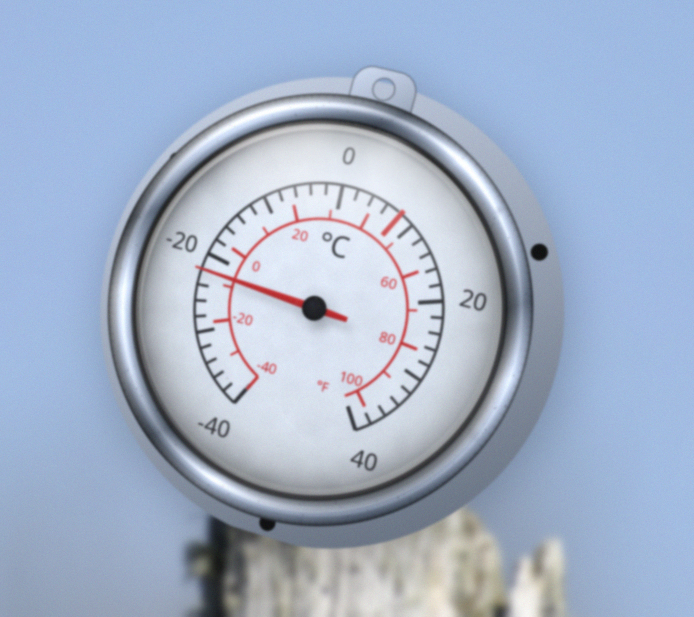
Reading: -22 °C
